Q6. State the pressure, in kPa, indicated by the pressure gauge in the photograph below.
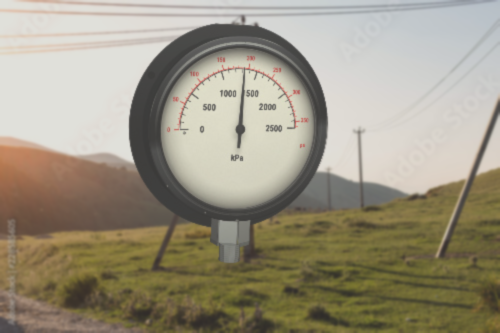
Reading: 1300 kPa
